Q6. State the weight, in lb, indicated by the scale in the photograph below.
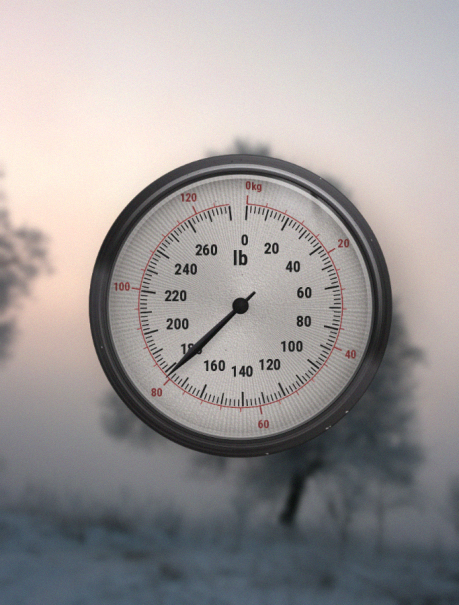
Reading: 178 lb
